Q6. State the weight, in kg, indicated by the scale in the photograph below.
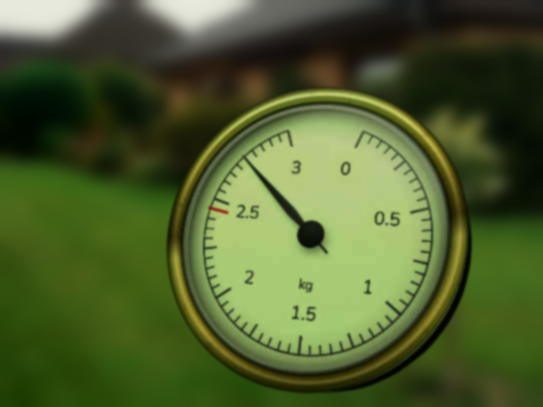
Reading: 2.75 kg
